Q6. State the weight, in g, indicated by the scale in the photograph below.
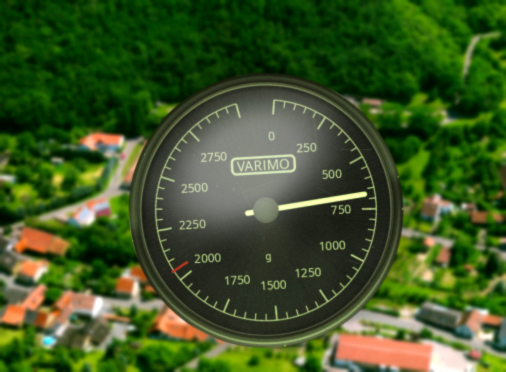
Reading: 675 g
